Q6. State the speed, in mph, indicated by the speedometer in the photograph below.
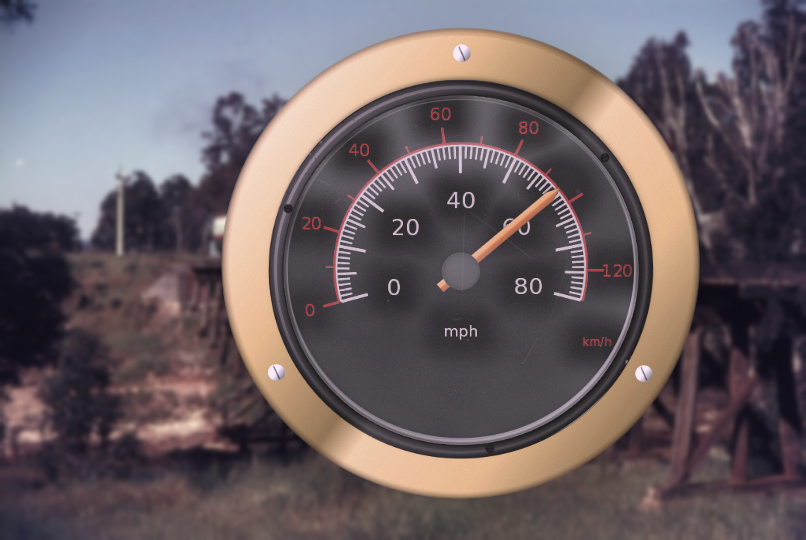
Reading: 59 mph
